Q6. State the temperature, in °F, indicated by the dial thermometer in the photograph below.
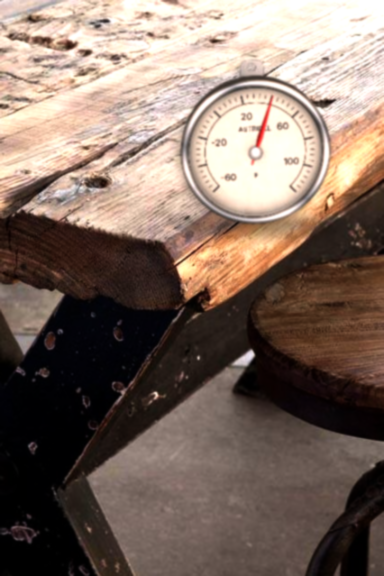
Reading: 40 °F
